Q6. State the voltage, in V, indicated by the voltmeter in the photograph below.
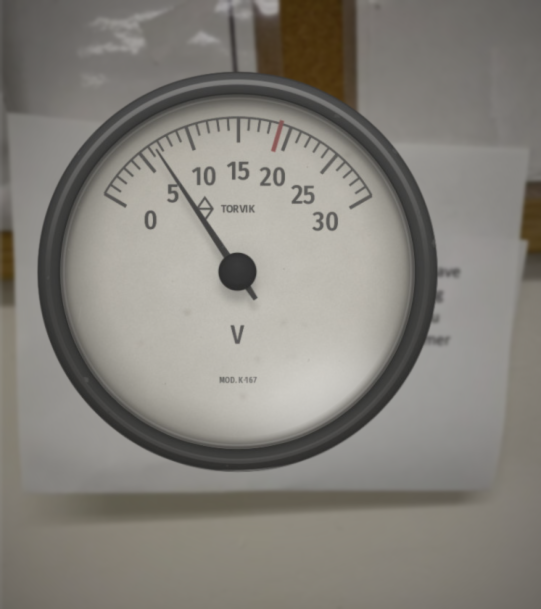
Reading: 6.5 V
